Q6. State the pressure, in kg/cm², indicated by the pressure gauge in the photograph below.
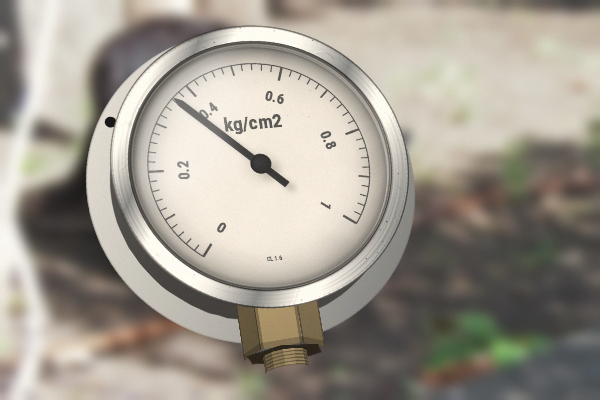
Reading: 0.36 kg/cm²
